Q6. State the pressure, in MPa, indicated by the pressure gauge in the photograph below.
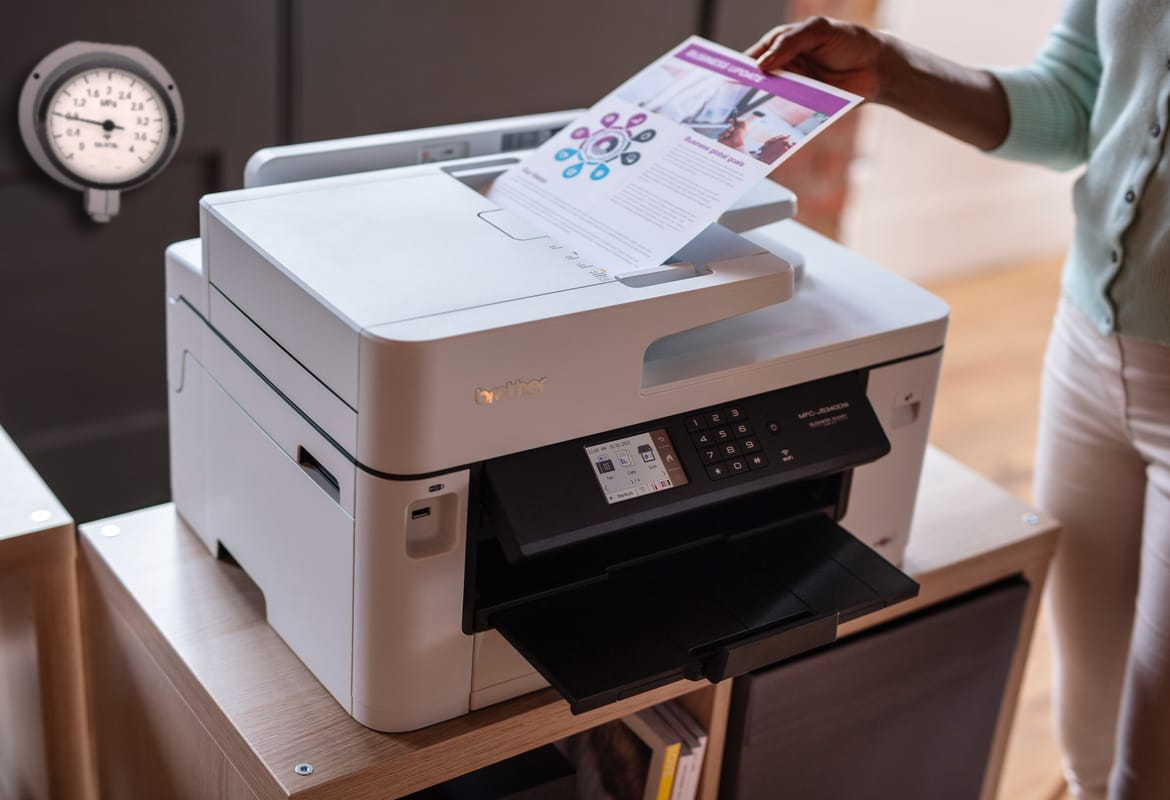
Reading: 0.8 MPa
